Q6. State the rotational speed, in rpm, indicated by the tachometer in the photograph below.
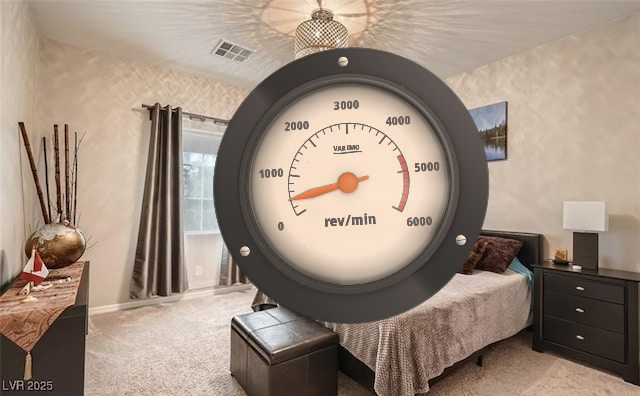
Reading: 400 rpm
